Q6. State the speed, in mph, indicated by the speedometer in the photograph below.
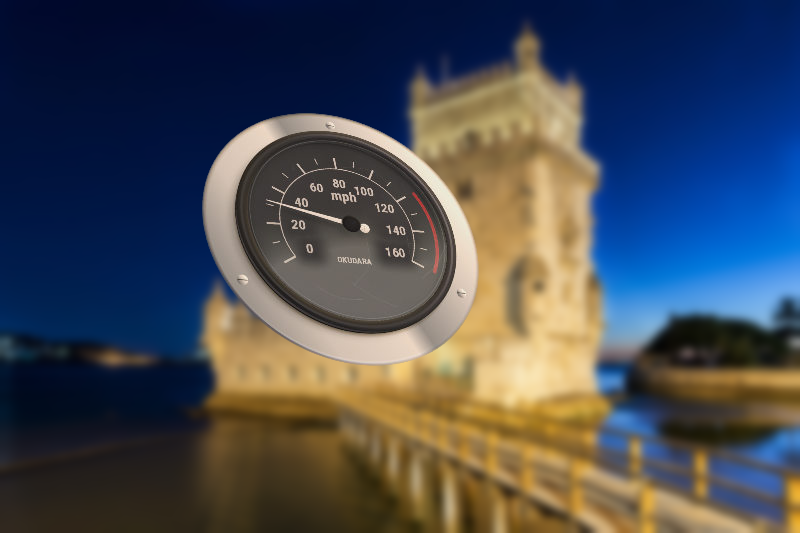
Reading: 30 mph
